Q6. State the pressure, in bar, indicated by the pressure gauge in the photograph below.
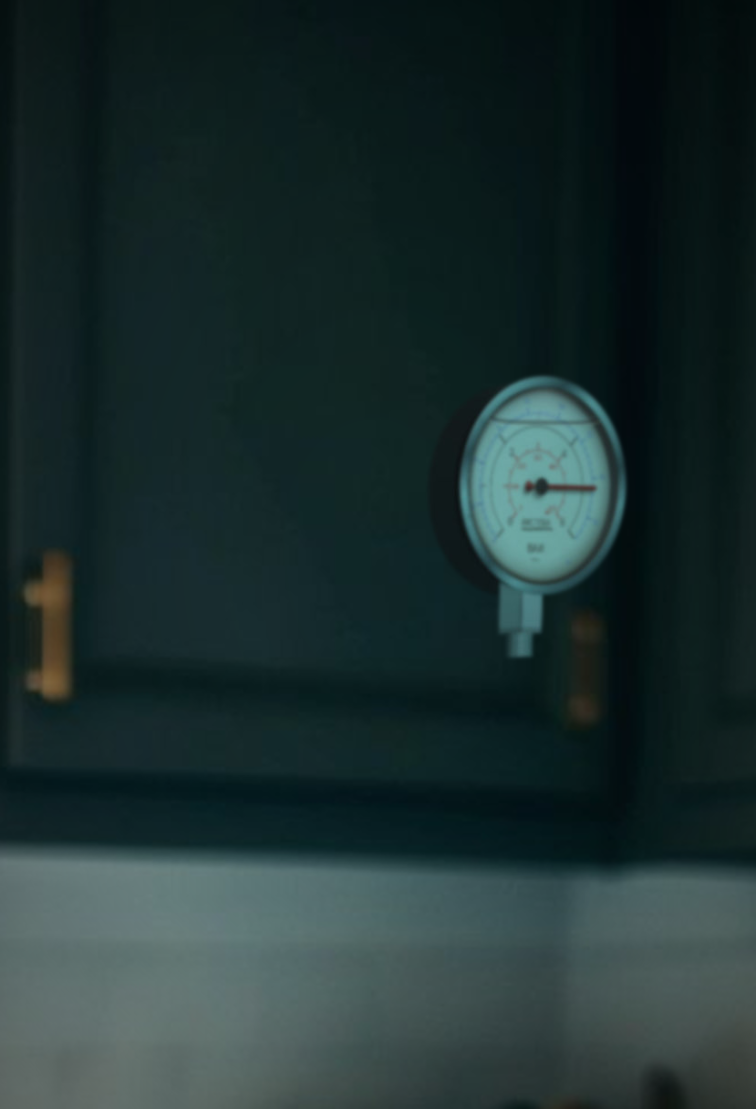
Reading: 5 bar
